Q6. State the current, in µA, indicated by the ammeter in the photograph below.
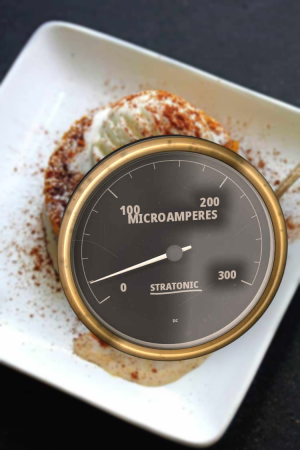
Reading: 20 µA
